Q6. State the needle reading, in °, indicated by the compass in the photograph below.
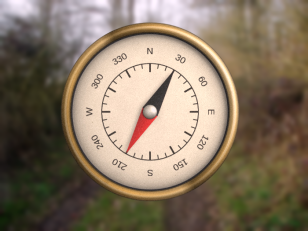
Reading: 210 °
